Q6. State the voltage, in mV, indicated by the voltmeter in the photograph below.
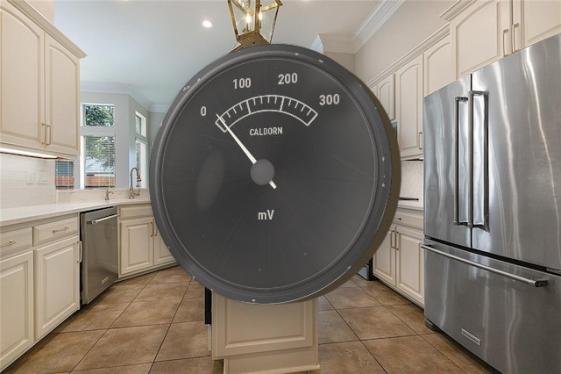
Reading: 20 mV
